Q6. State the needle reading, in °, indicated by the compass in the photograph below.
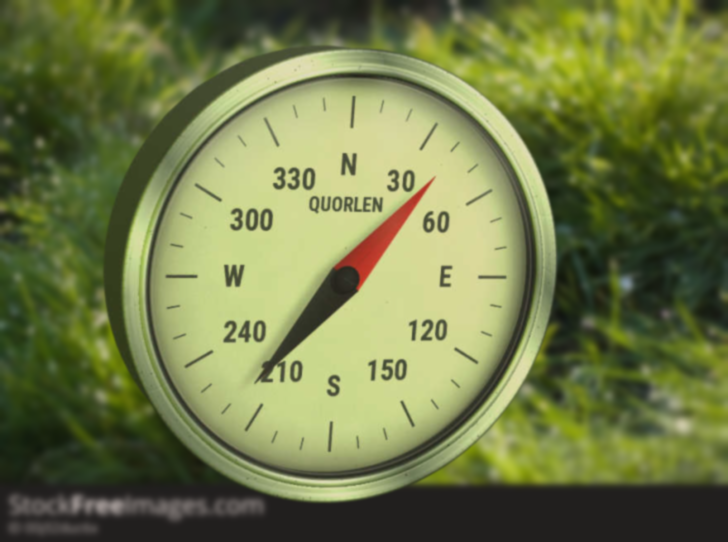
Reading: 40 °
